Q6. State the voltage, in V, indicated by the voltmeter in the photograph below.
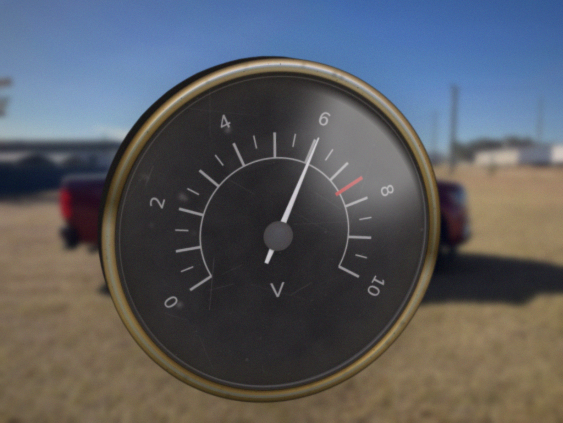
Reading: 6 V
